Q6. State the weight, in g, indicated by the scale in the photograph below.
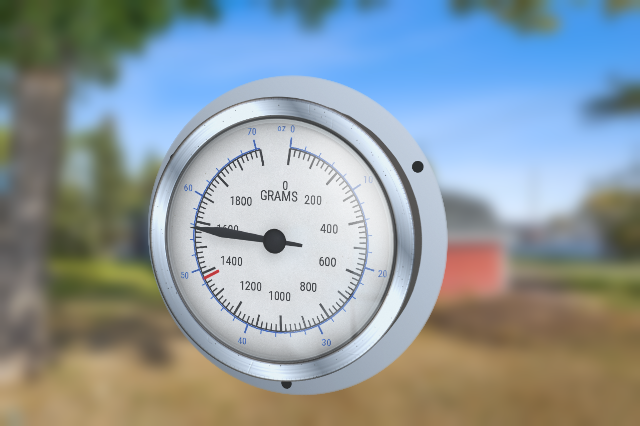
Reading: 1580 g
